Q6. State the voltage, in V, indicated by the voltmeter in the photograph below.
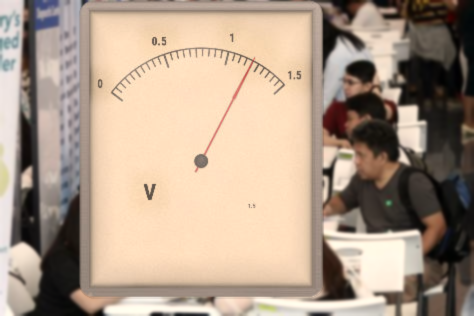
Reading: 1.2 V
